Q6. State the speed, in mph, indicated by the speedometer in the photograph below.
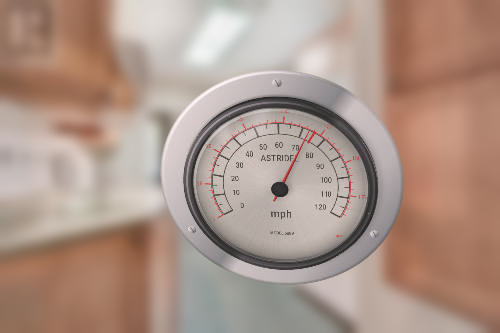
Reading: 72.5 mph
